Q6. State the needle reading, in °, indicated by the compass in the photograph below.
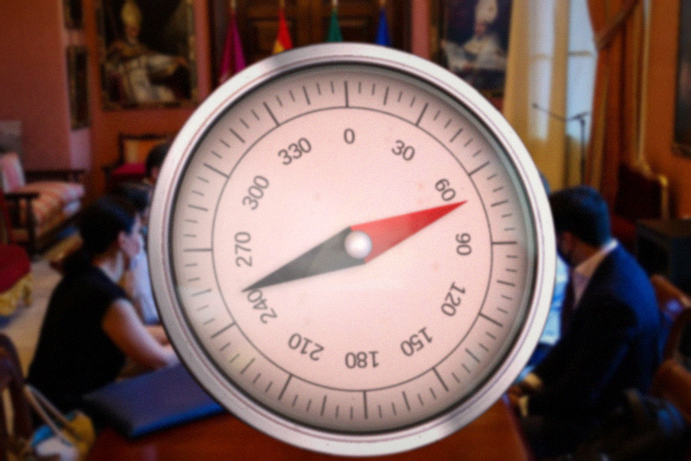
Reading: 70 °
